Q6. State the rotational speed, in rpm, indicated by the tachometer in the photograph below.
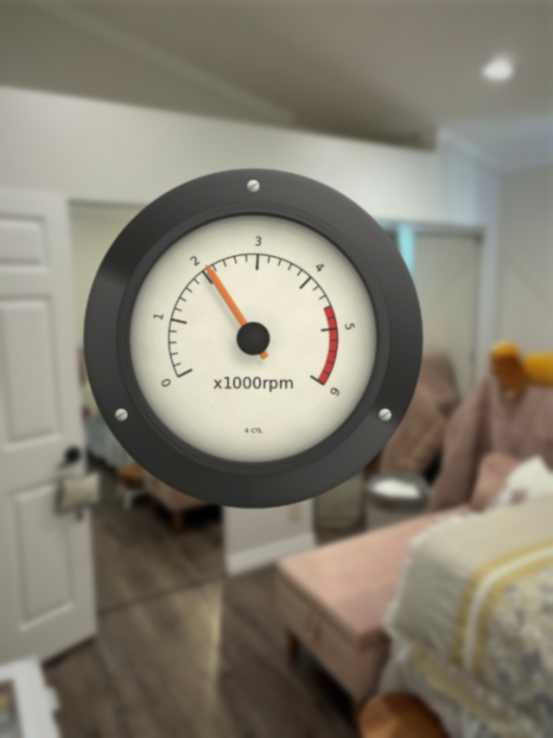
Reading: 2100 rpm
